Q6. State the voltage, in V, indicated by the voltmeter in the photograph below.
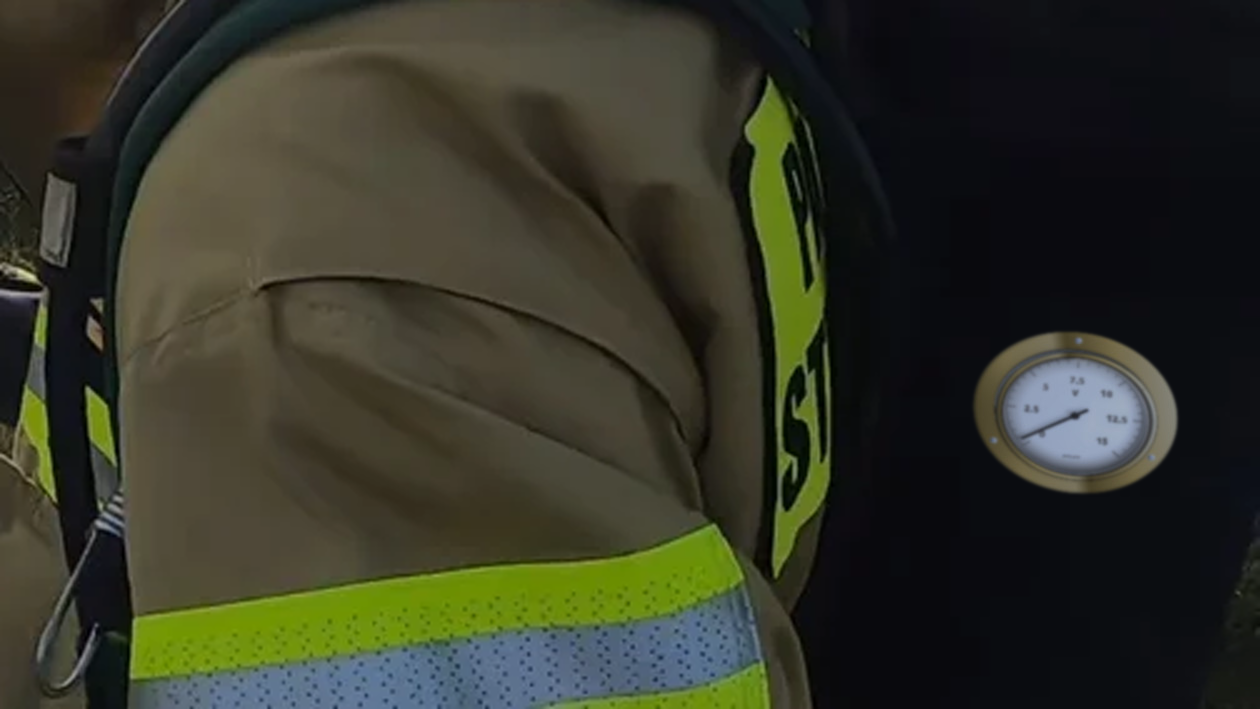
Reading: 0.5 V
